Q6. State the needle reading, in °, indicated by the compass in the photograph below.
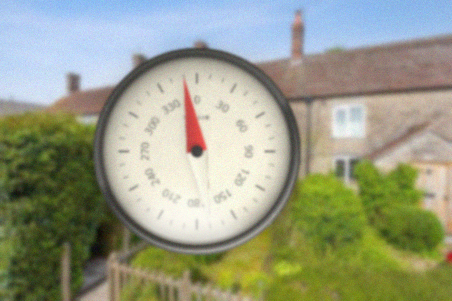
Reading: 350 °
